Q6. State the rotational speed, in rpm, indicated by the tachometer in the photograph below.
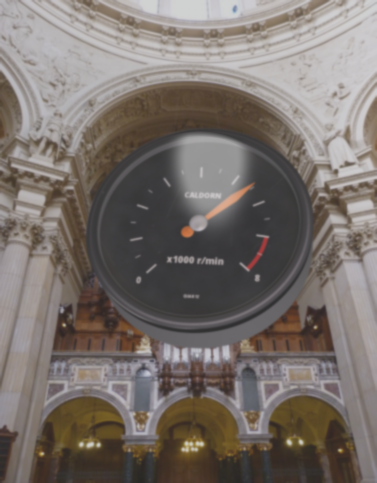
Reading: 5500 rpm
